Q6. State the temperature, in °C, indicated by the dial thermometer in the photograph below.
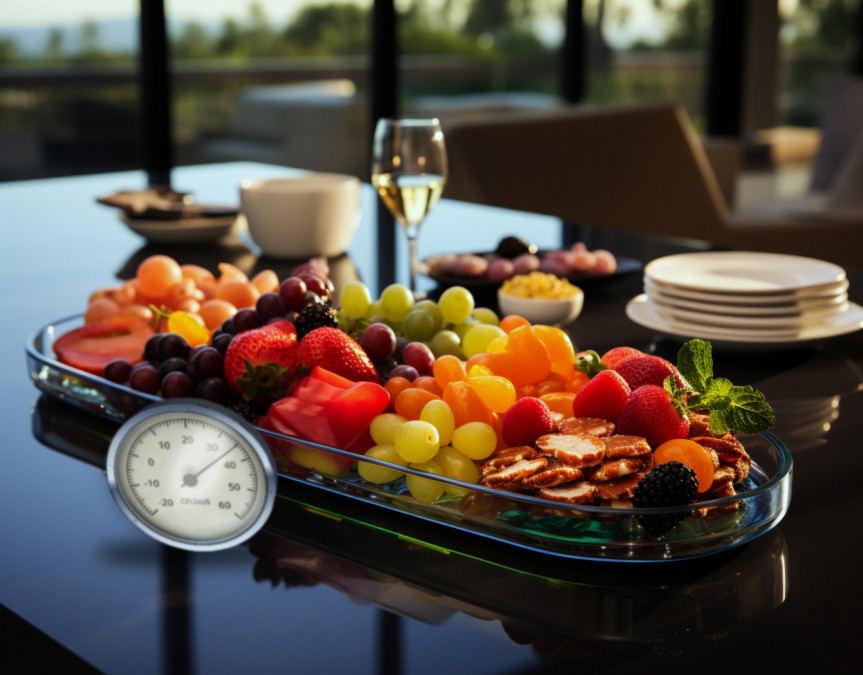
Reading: 35 °C
